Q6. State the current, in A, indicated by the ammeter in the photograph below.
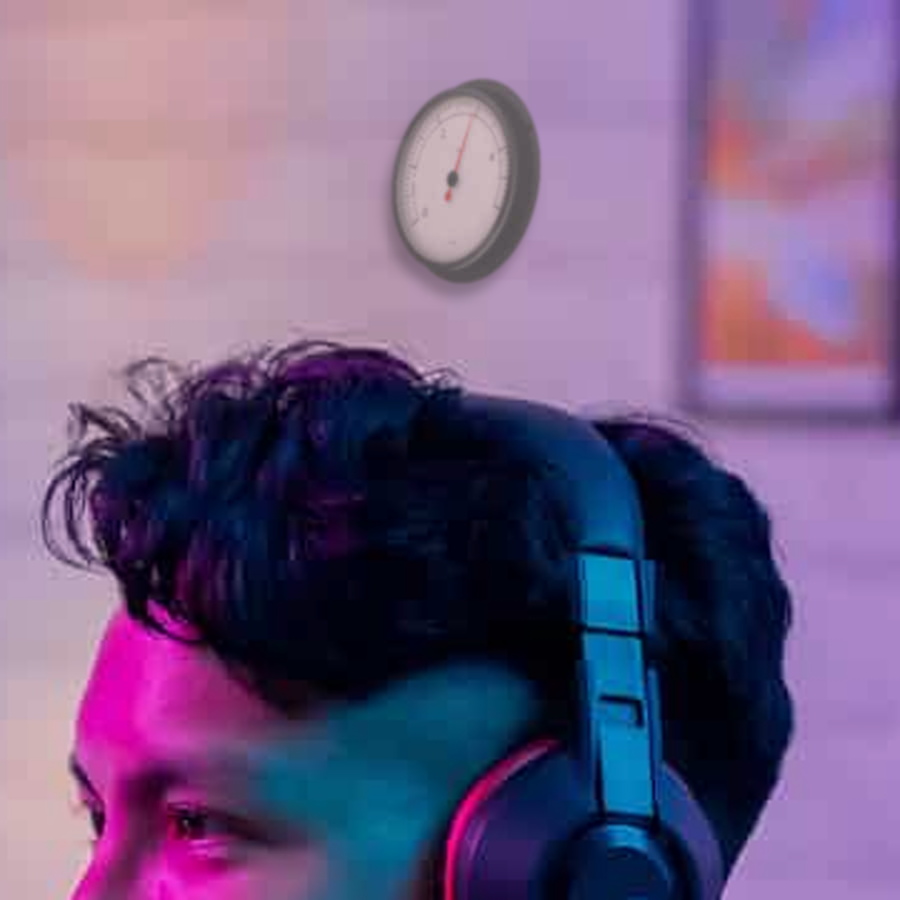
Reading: 3 A
